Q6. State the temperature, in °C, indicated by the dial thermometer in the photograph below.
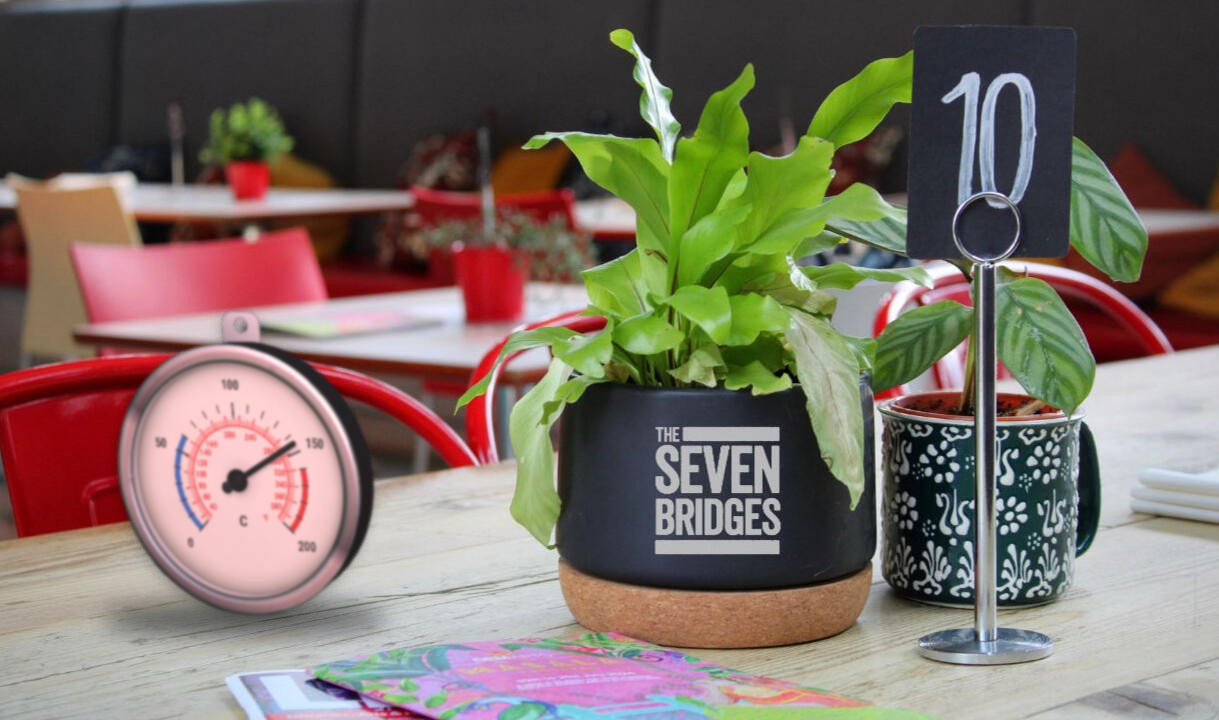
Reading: 145 °C
